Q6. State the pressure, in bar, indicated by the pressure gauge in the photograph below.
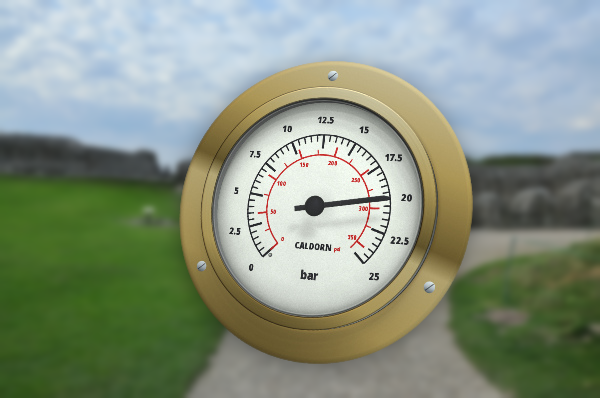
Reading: 20 bar
